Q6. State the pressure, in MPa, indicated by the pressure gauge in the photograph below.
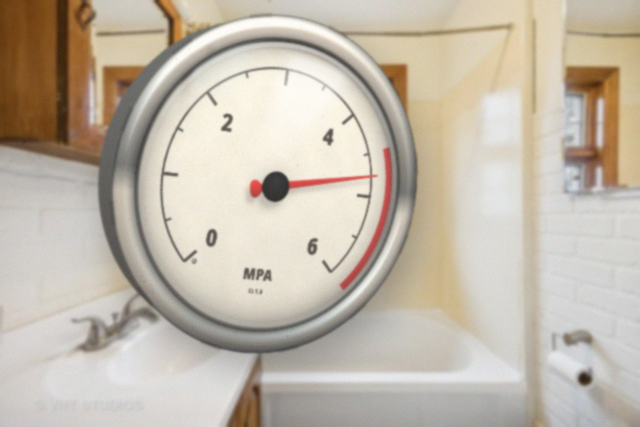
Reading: 4.75 MPa
